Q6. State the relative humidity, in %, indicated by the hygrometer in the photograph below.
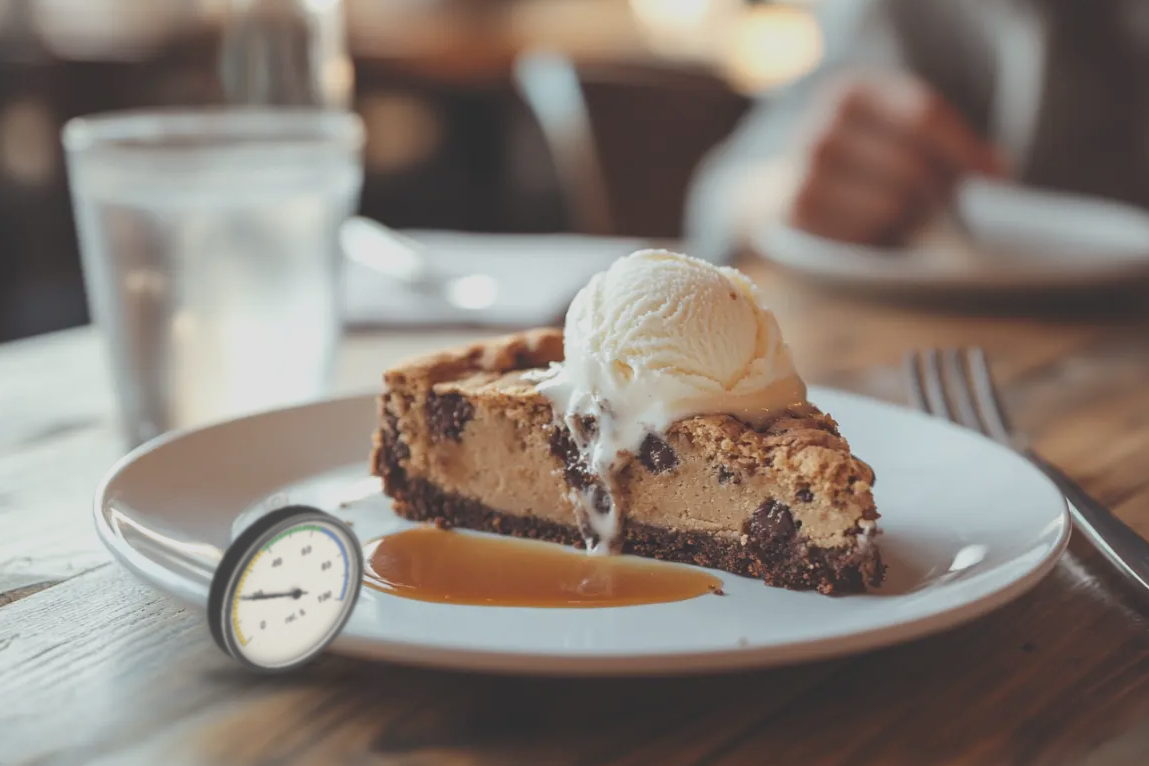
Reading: 20 %
